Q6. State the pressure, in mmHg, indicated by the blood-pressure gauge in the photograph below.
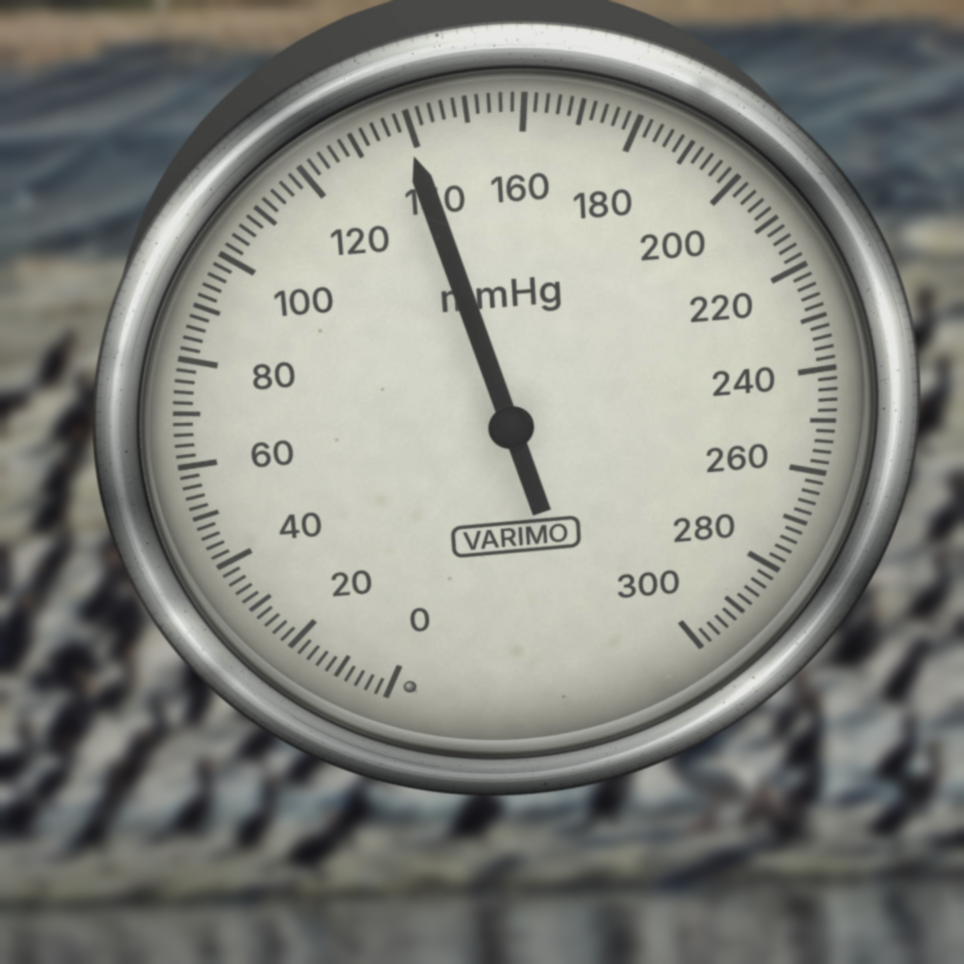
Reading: 139 mmHg
